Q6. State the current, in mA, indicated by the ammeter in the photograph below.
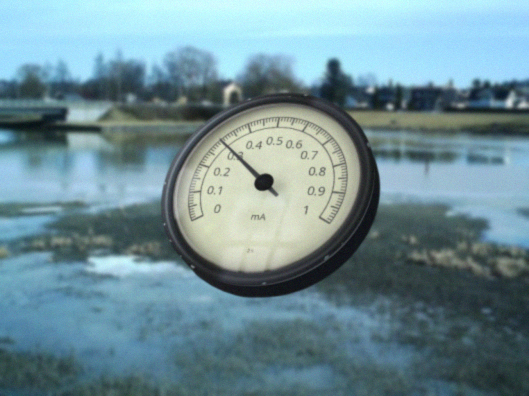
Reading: 0.3 mA
